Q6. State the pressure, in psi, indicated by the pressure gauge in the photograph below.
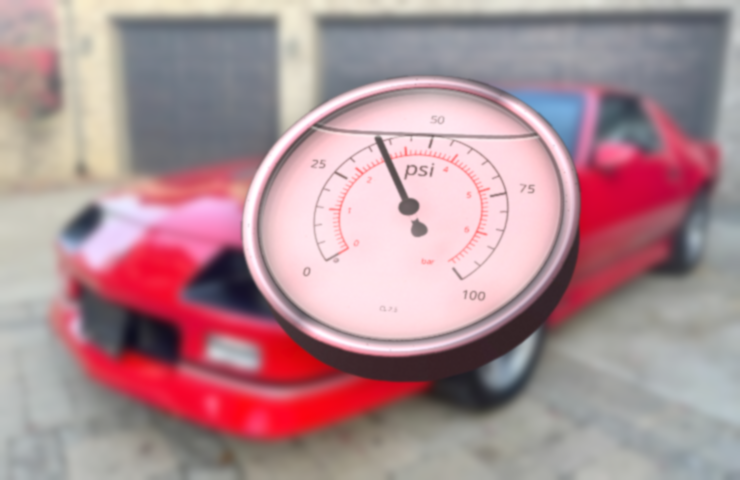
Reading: 37.5 psi
